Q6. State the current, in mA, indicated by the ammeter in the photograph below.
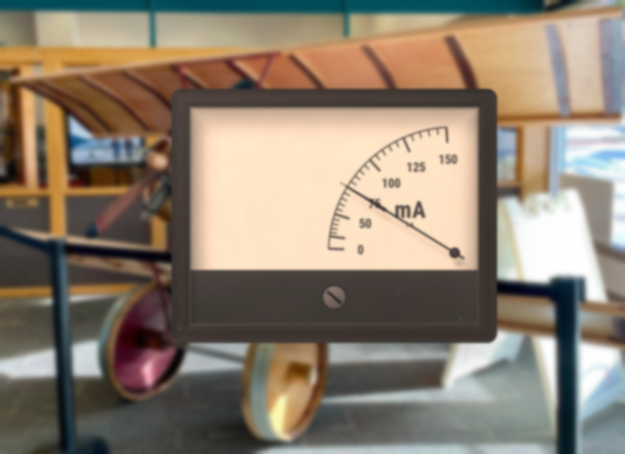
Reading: 75 mA
